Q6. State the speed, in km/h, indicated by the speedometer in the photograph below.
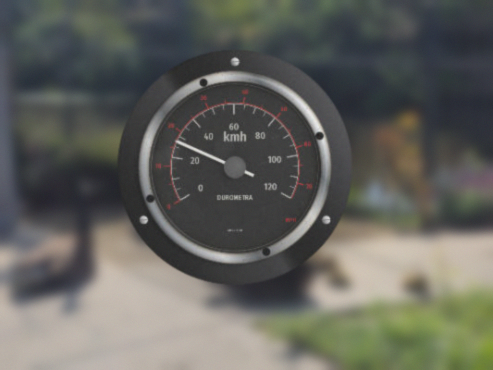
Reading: 27.5 km/h
